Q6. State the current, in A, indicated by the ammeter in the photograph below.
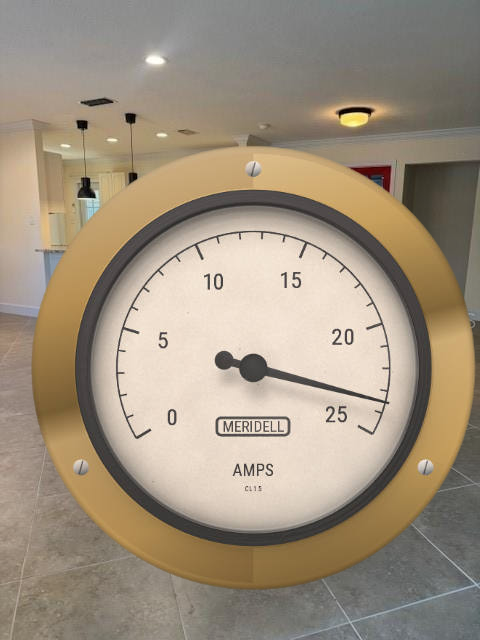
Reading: 23.5 A
